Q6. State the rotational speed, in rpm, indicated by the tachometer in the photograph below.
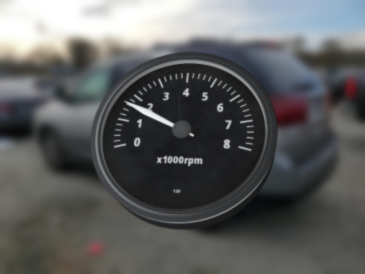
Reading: 1600 rpm
